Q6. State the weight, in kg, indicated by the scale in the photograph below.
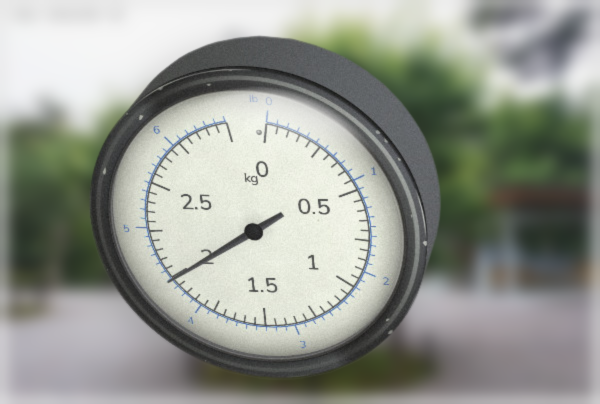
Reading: 2 kg
